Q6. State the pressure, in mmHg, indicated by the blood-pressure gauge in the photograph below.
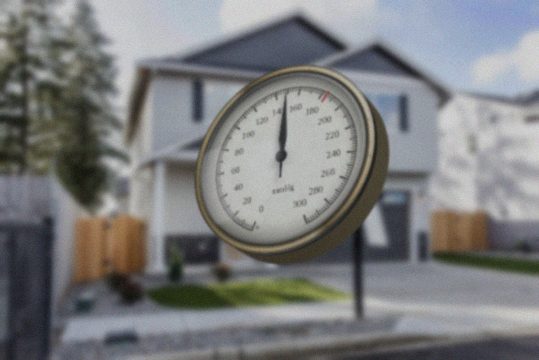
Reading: 150 mmHg
